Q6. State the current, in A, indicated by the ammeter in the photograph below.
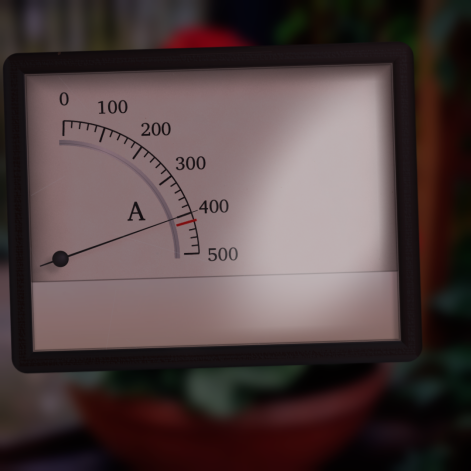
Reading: 400 A
